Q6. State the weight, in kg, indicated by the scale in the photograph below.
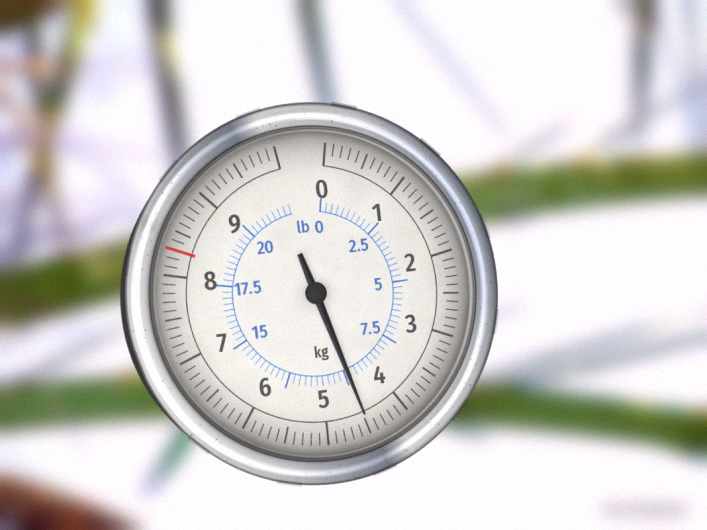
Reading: 4.5 kg
